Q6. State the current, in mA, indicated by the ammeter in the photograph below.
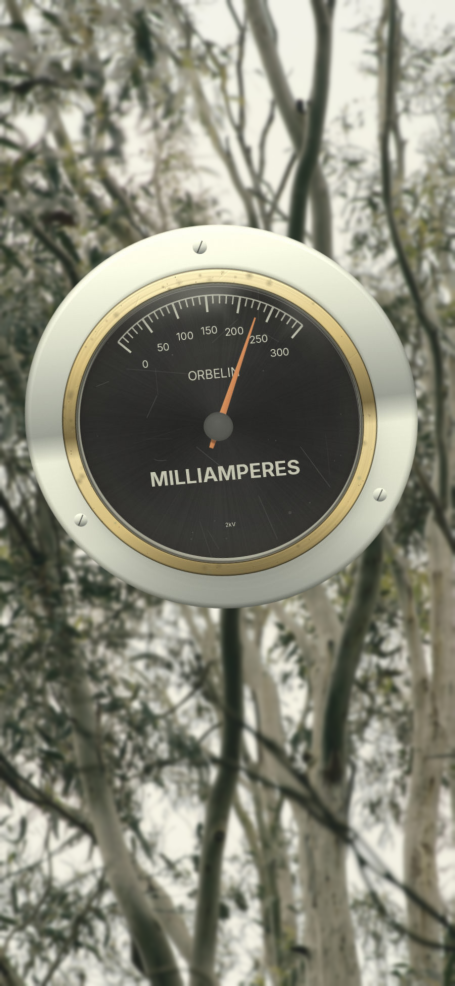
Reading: 230 mA
